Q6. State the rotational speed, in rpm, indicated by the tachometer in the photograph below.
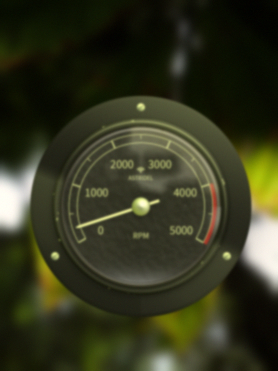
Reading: 250 rpm
